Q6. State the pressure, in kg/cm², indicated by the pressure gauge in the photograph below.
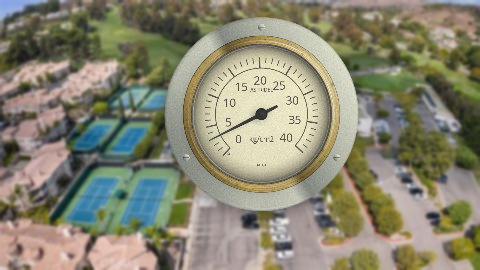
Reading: 3 kg/cm²
